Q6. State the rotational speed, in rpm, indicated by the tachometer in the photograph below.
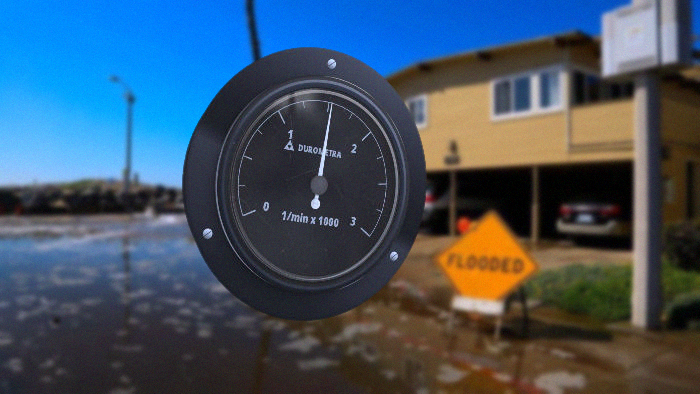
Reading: 1500 rpm
